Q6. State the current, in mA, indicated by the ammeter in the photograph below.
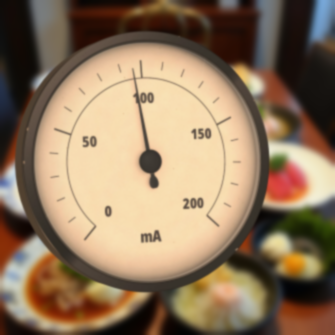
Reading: 95 mA
